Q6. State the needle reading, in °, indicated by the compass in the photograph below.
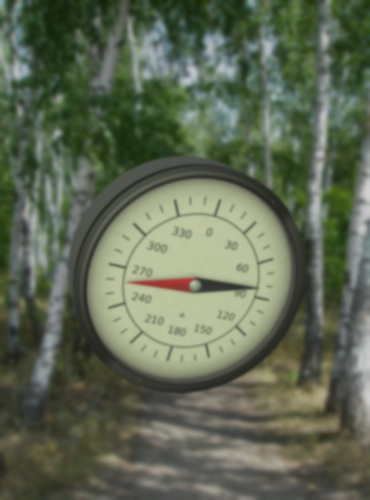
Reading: 260 °
